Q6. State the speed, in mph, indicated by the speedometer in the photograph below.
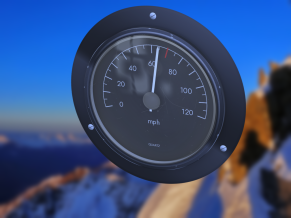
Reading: 65 mph
